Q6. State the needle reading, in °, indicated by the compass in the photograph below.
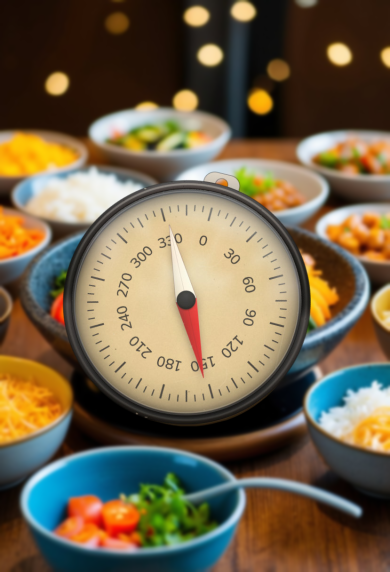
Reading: 152.5 °
